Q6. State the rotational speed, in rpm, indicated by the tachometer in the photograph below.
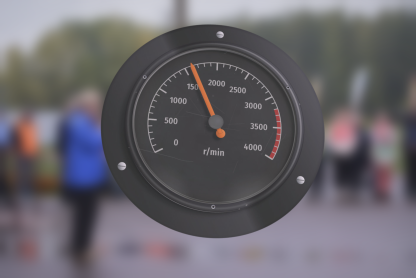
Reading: 1600 rpm
